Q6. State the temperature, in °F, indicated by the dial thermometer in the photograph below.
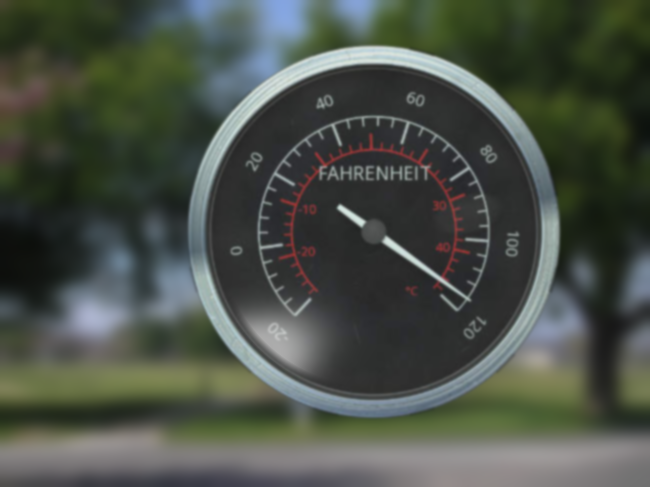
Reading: 116 °F
